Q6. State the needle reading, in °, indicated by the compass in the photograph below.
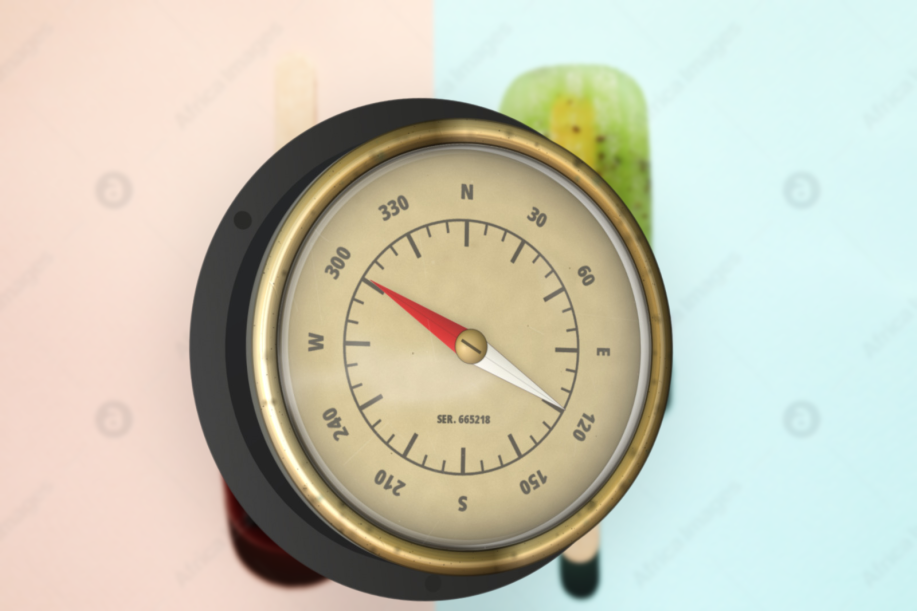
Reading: 300 °
